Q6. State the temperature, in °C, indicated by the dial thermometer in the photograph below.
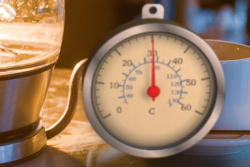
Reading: 30 °C
